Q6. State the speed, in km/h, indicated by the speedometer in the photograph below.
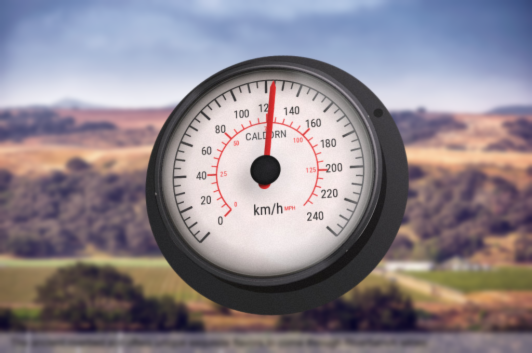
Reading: 125 km/h
